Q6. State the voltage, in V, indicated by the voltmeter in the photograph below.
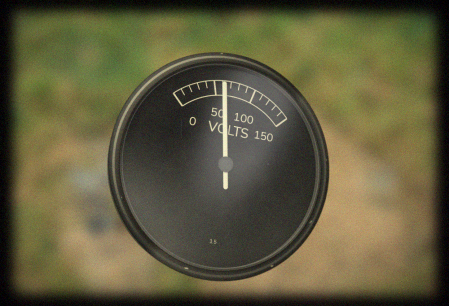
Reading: 60 V
